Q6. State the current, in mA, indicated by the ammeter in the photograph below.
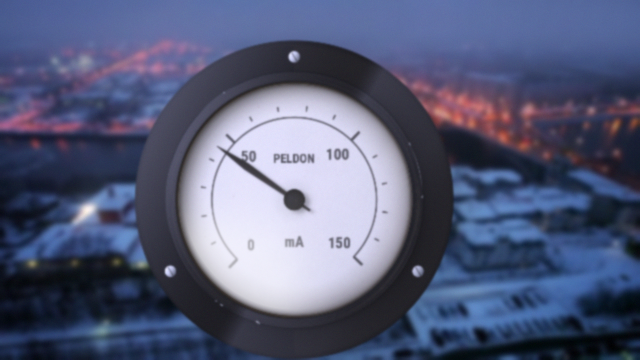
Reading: 45 mA
